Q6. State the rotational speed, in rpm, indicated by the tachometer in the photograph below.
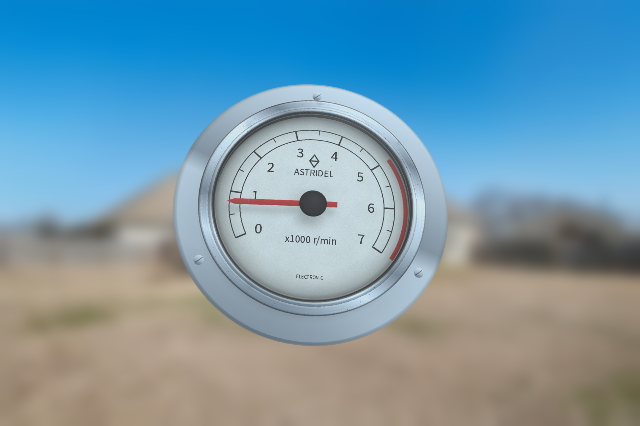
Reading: 750 rpm
